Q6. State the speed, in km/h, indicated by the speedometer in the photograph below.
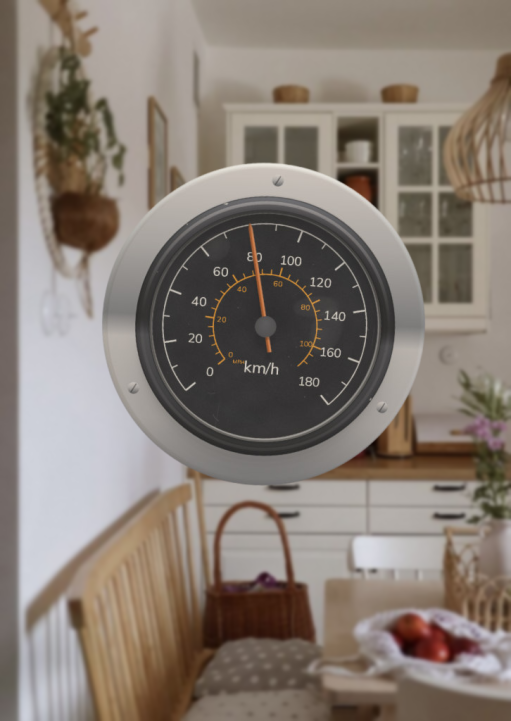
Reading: 80 km/h
